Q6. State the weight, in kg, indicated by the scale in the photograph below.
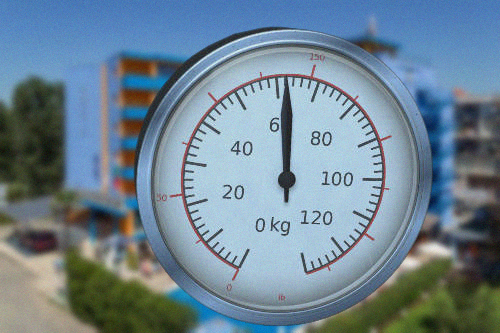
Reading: 62 kg
